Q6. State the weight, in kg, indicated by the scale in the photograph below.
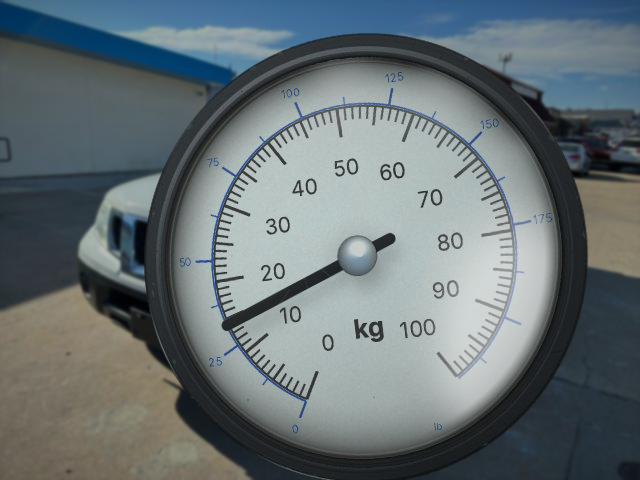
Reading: 14 kg
